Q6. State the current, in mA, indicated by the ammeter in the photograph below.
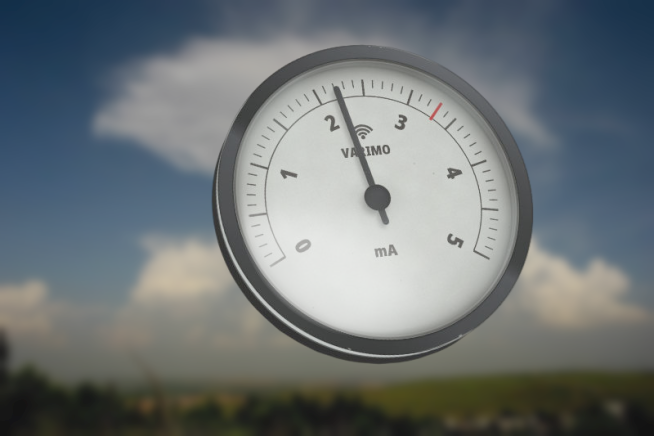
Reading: 2.2 mA
